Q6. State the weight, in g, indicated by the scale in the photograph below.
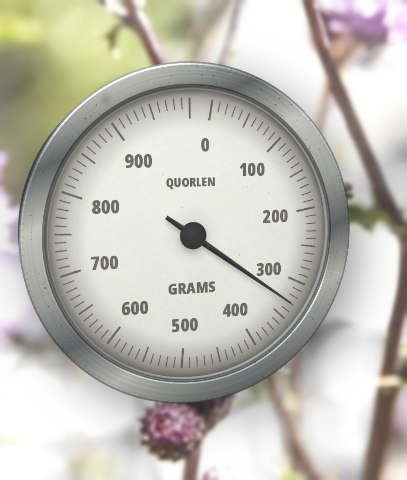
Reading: 330 g
